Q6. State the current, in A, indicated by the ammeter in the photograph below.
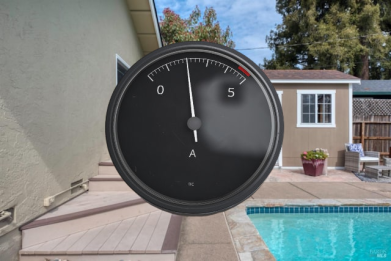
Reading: 2 A
